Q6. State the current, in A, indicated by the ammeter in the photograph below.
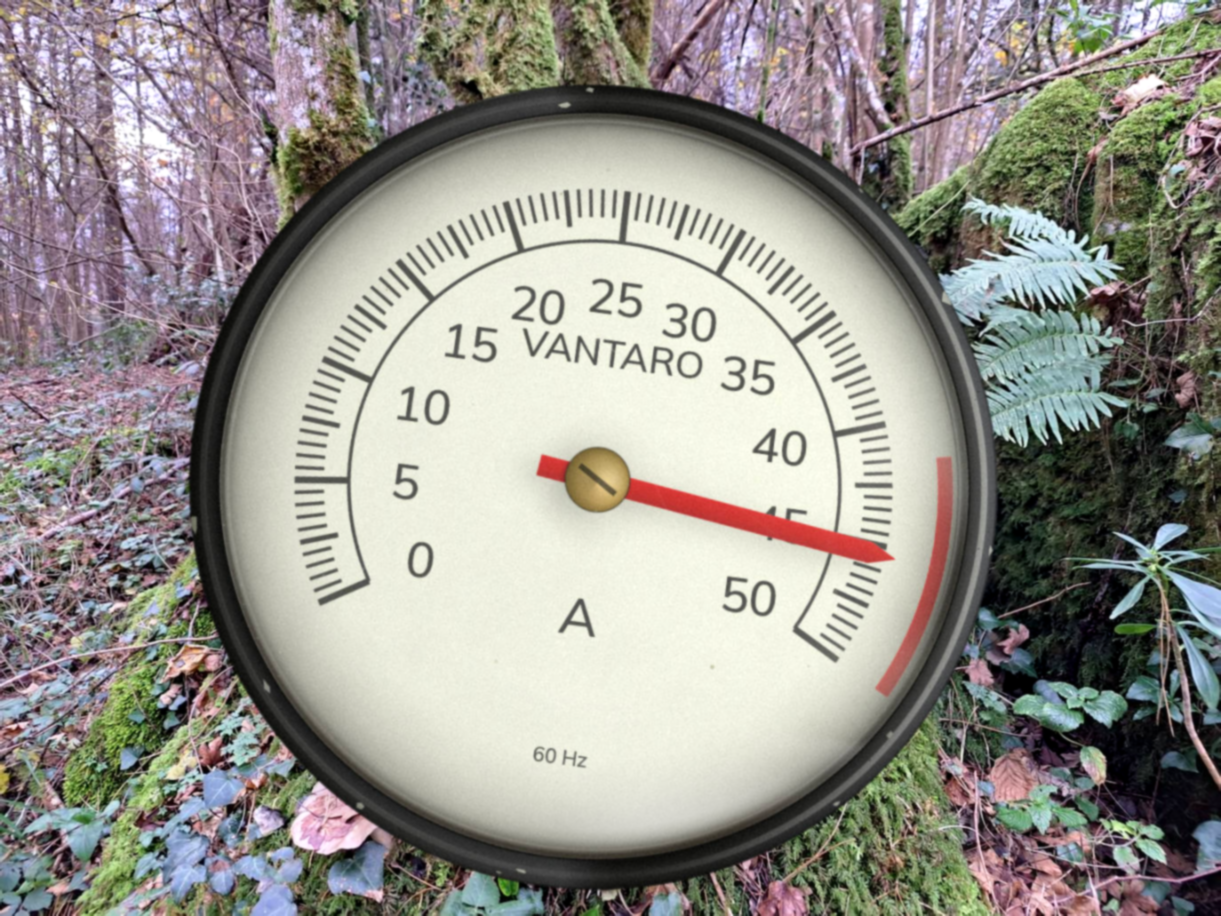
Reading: 45.5 A
